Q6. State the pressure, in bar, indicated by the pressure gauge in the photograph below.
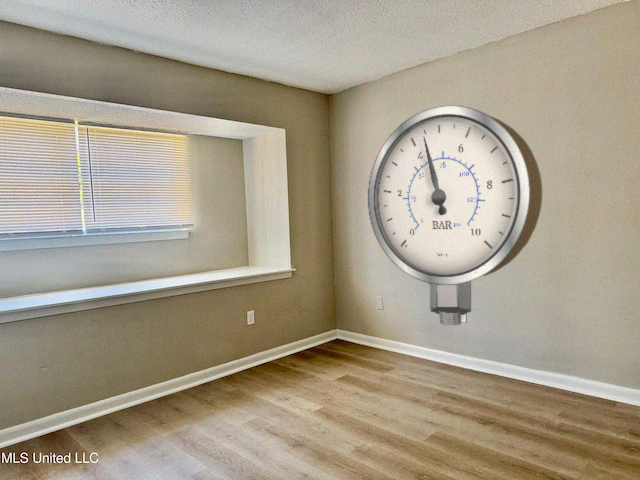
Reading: 4.5 bar
